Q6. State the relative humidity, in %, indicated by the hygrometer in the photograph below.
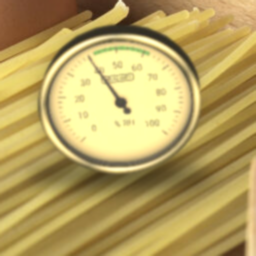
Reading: 40 %
